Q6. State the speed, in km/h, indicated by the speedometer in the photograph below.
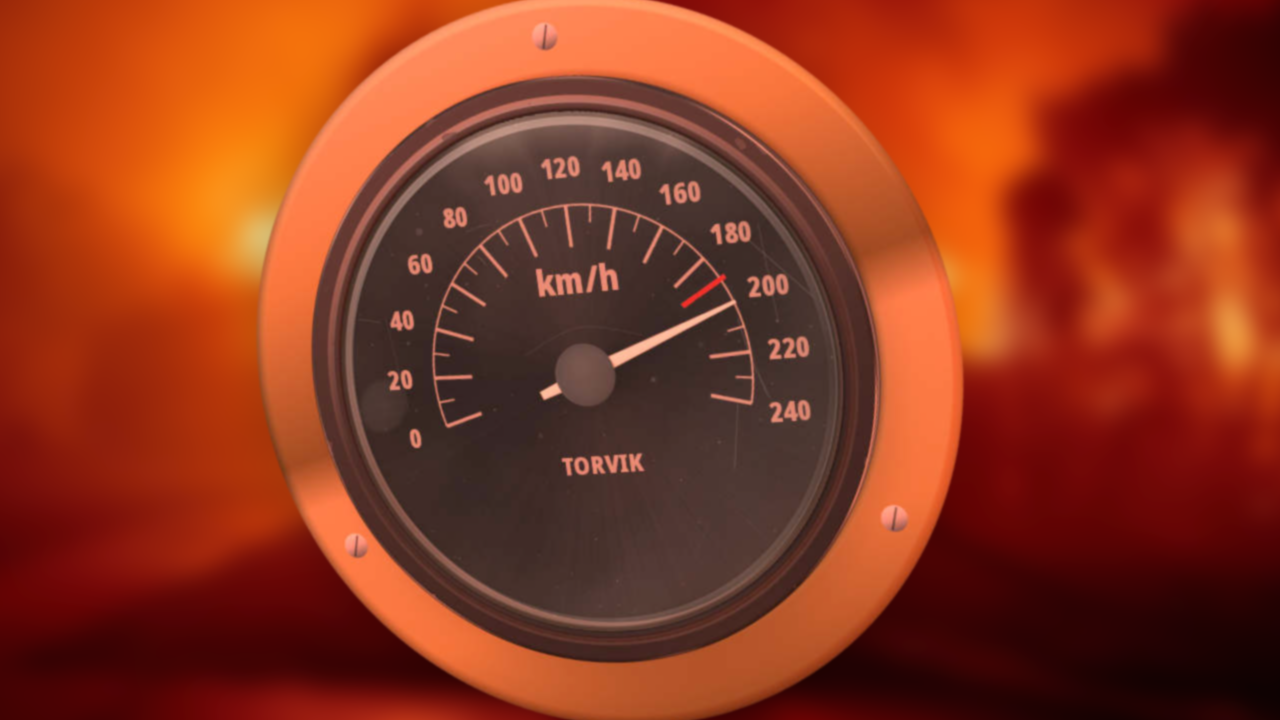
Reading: 200 km/h
